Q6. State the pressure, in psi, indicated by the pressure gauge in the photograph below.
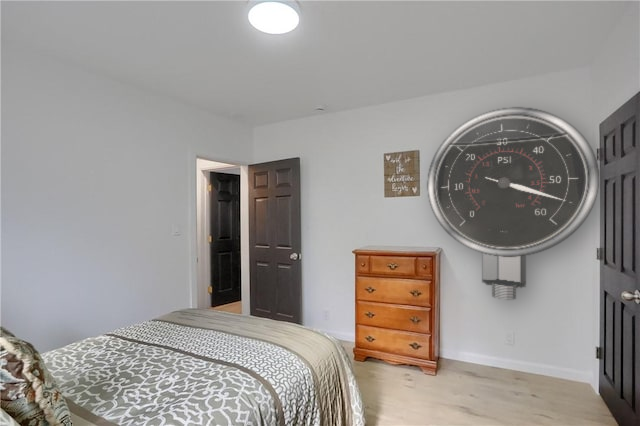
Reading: 55 psi
